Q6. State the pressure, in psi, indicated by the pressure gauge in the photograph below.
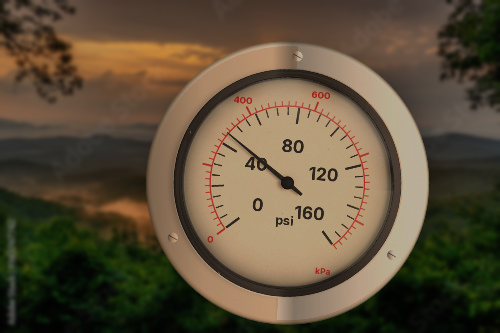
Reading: 45 psi
